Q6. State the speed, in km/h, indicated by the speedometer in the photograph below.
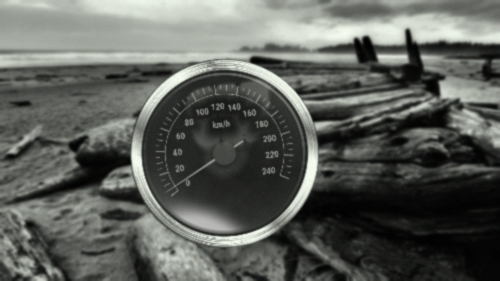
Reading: 5 km/h
